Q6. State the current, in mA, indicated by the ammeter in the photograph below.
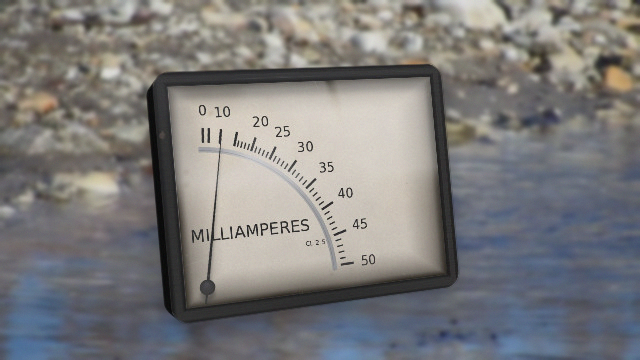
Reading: 10 mA
